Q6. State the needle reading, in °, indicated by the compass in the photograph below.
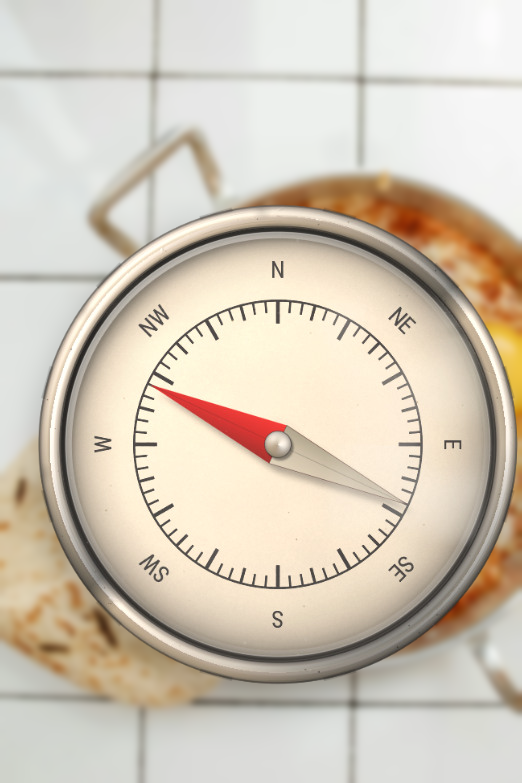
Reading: 295 °
